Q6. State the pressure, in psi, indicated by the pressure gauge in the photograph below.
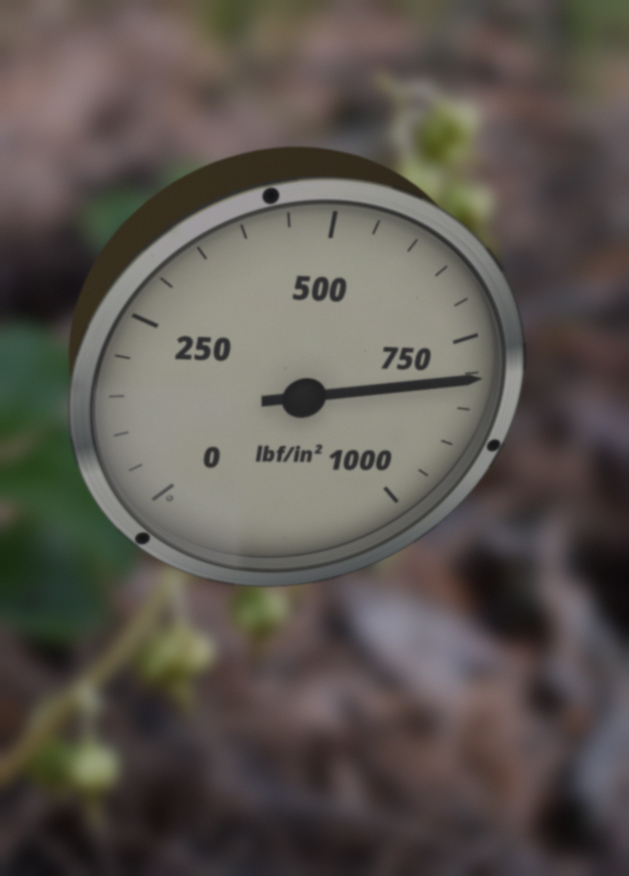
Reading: 800 psi
